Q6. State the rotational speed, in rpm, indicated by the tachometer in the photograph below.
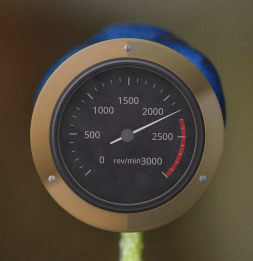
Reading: 2200 rpm
